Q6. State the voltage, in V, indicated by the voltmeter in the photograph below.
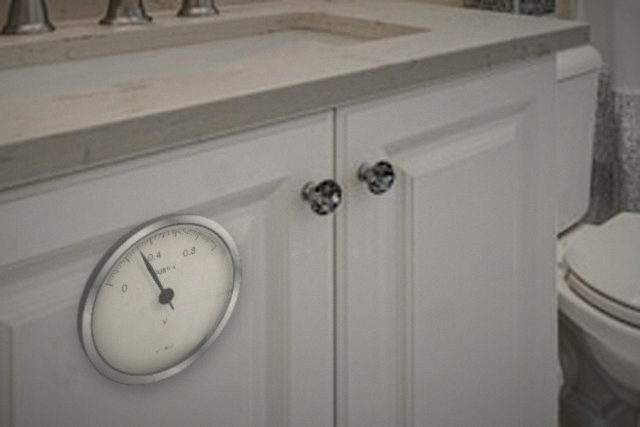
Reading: 0.3 V
